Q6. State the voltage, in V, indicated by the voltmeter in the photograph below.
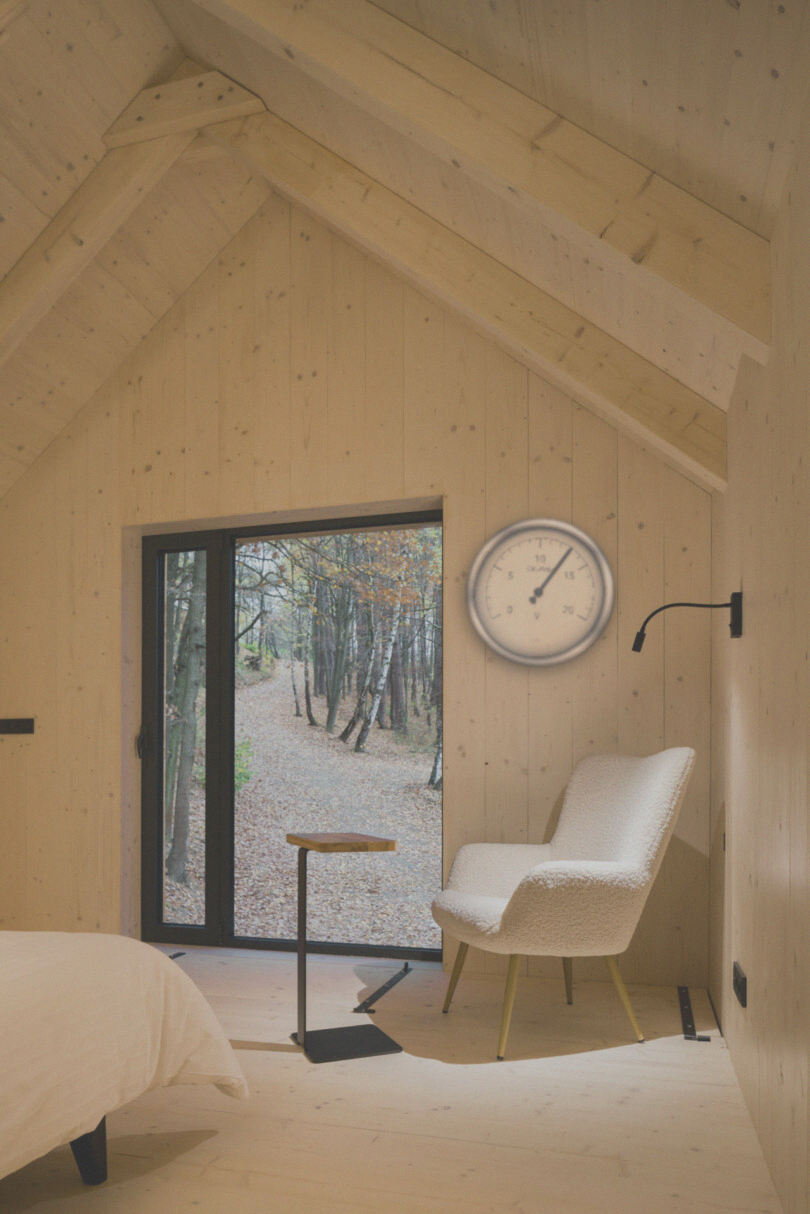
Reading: 13 V
